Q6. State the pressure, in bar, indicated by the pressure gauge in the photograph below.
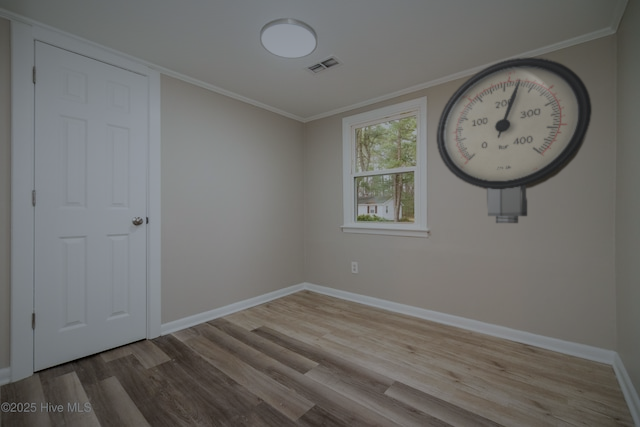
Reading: 225 bar
